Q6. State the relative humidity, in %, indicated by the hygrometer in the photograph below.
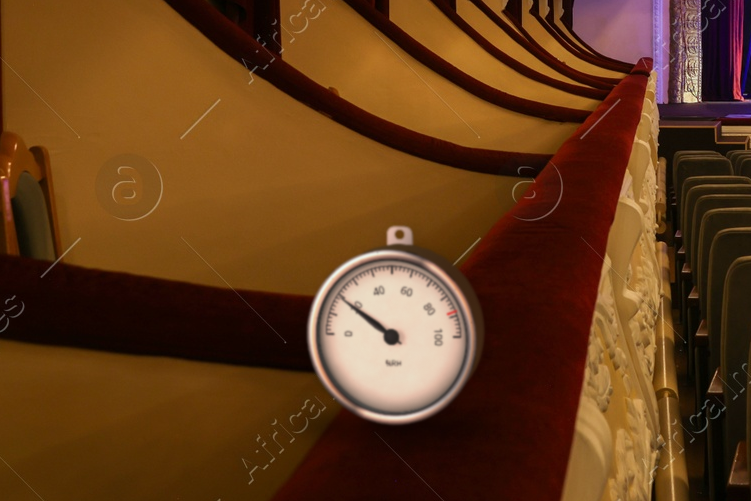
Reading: 20 %
